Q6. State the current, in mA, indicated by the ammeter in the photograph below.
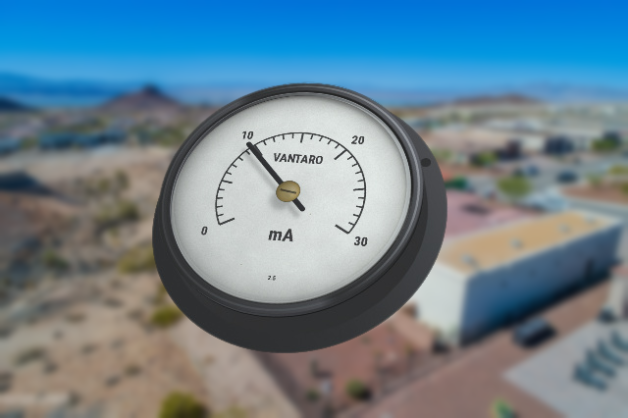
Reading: 9.5 mA
